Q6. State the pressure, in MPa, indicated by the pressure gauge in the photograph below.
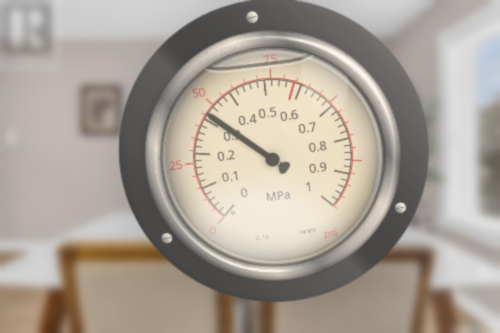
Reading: 0.32 MPa
